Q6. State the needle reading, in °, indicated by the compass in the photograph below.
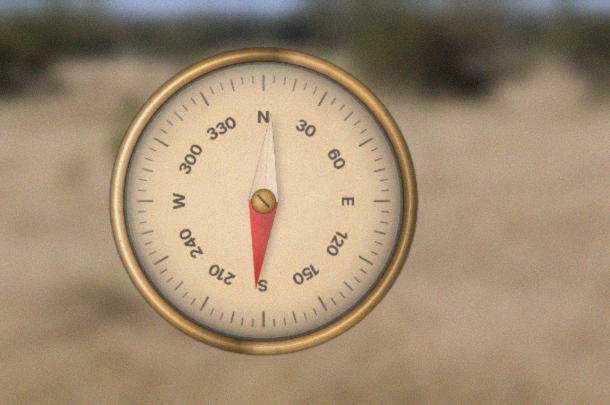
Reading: 185 °
